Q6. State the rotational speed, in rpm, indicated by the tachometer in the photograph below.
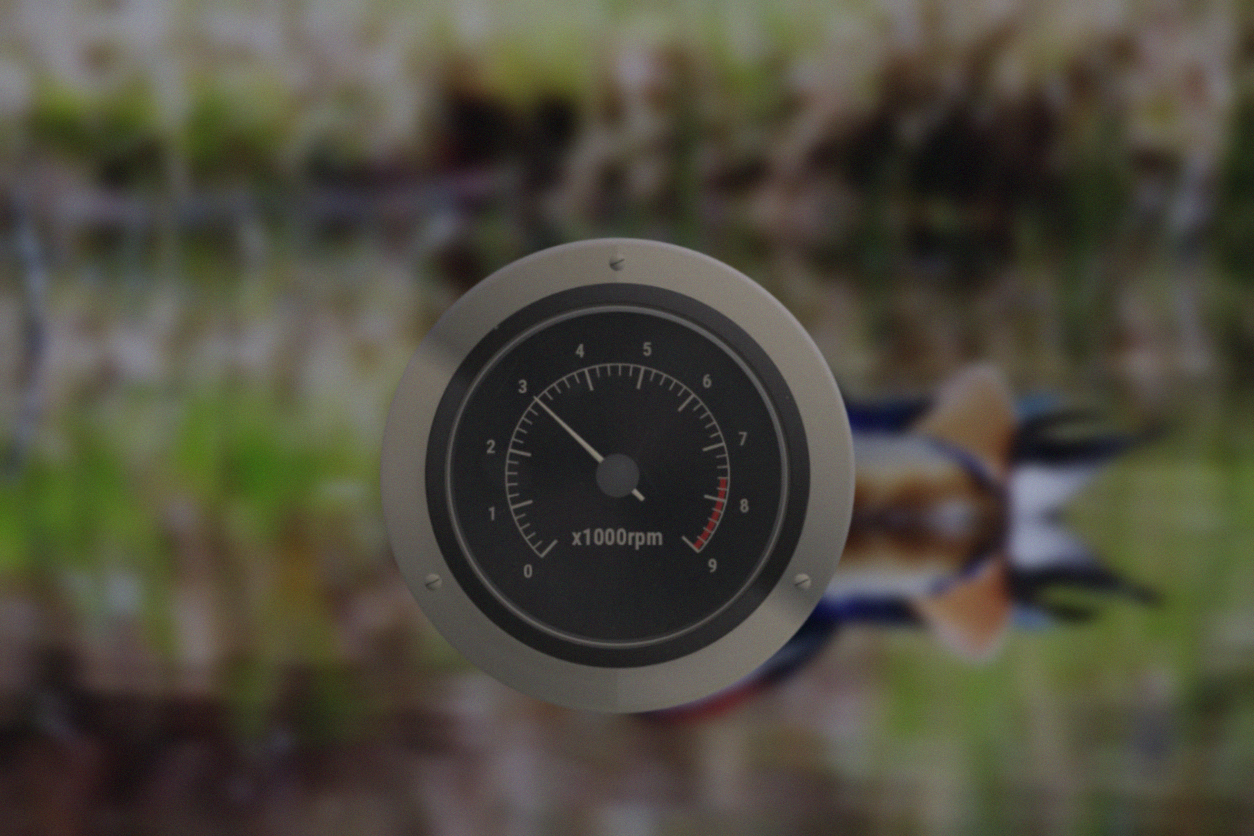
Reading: 3000 rpm
